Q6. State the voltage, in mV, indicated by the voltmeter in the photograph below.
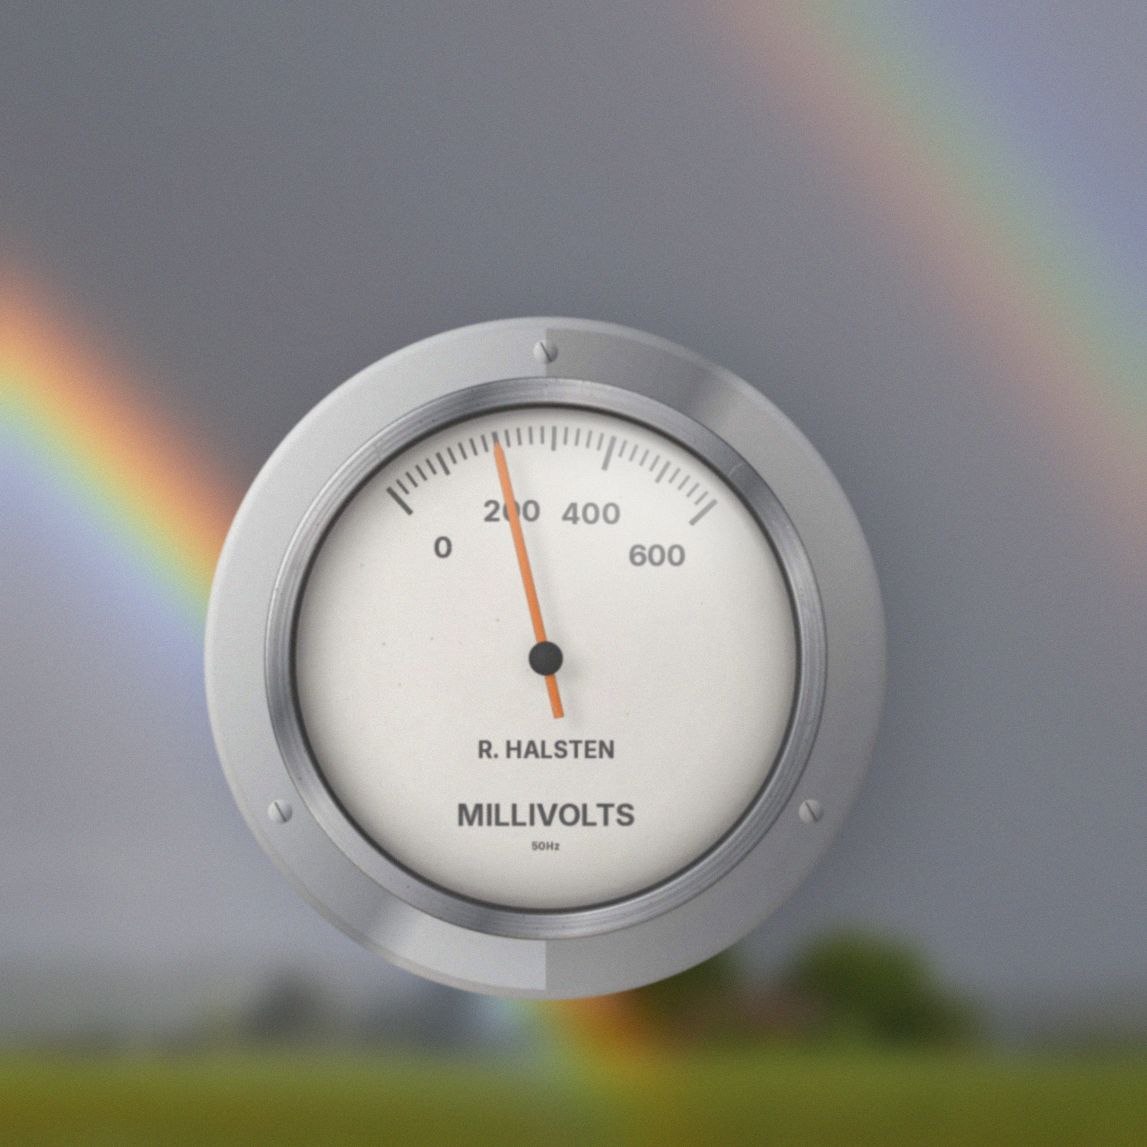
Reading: 200 mV
